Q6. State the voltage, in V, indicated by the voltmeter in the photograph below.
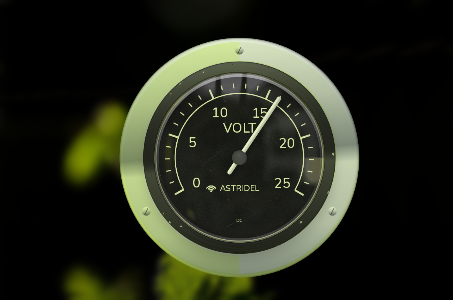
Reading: 16 V
